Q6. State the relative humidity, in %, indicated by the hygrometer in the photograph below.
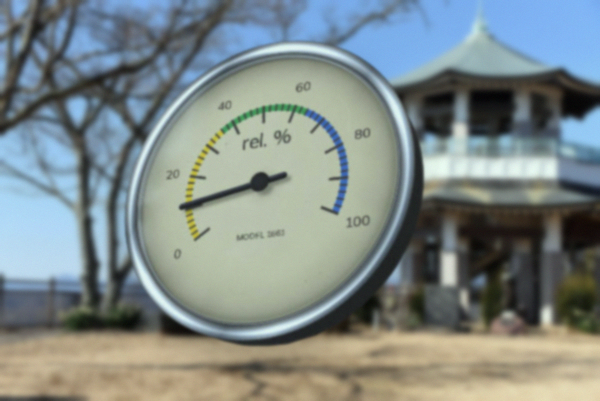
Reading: 10 %
